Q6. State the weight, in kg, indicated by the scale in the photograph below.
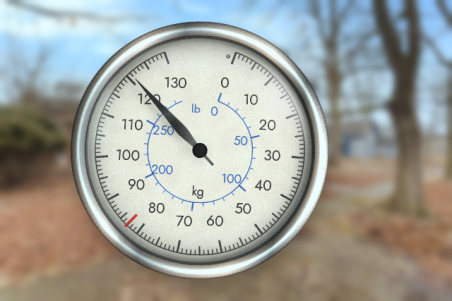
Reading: 121 kg
